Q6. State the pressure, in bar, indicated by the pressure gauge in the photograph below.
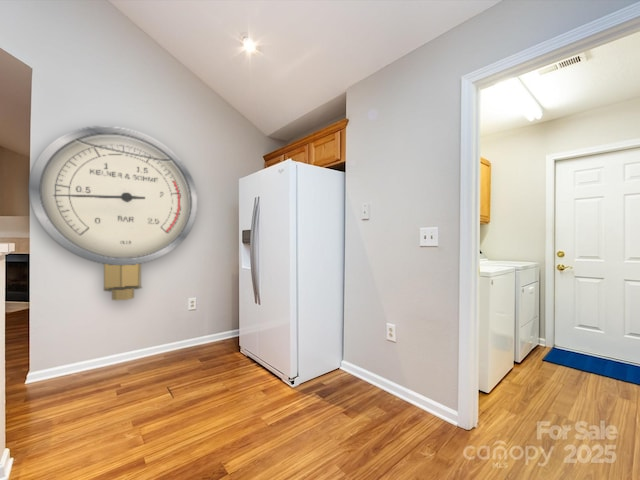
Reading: 0.4 bar
